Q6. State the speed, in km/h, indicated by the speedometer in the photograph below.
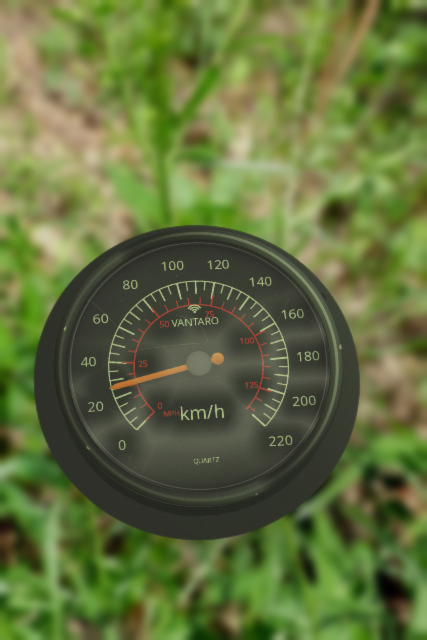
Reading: 25 km/h
